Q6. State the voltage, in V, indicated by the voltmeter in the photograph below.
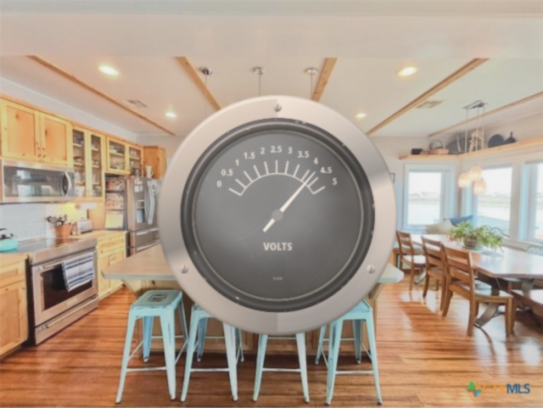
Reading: 4.25 V
